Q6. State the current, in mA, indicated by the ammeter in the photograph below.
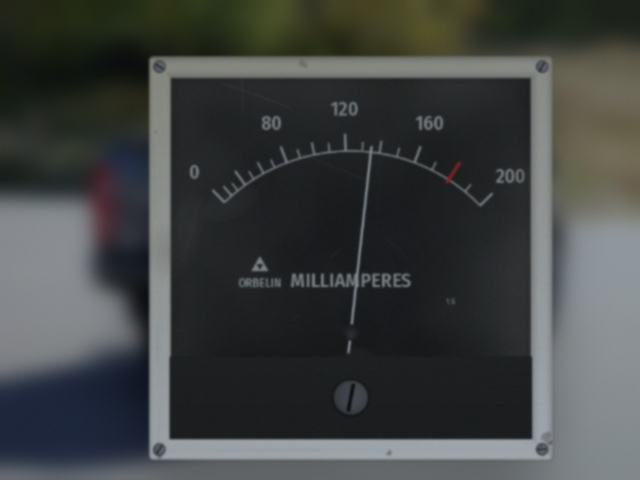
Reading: 135 mA
